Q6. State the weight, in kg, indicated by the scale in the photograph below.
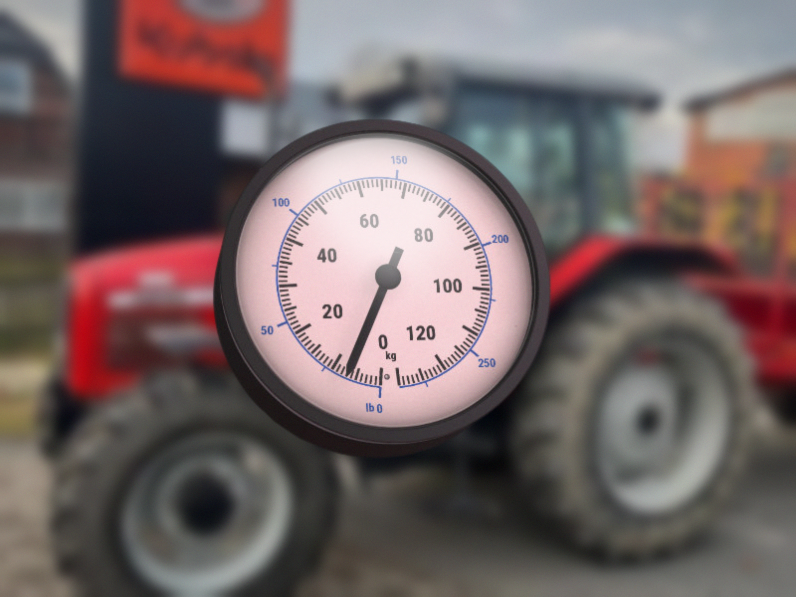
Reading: 7 kg
